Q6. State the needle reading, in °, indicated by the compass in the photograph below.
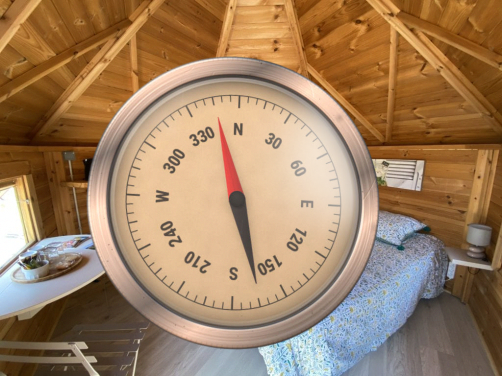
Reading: 345 °
